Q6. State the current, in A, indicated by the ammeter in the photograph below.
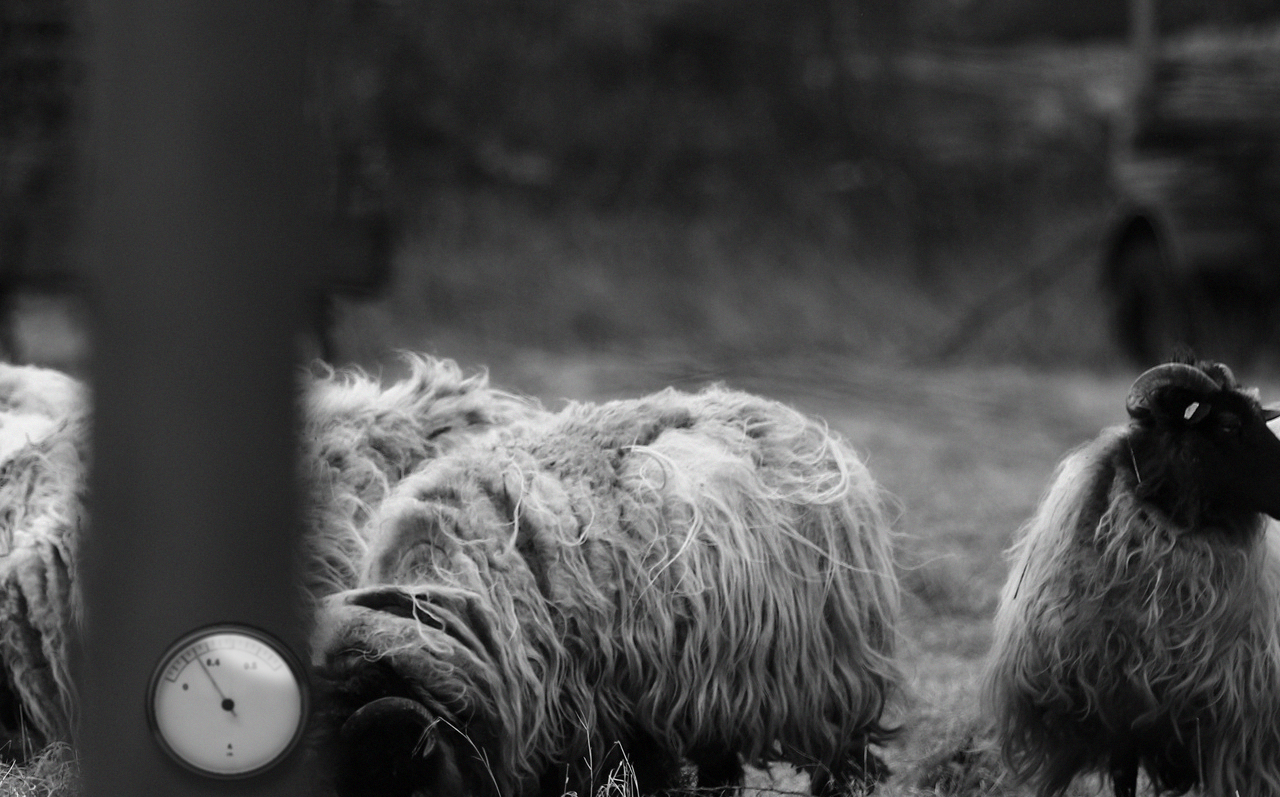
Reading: 0.3 A
